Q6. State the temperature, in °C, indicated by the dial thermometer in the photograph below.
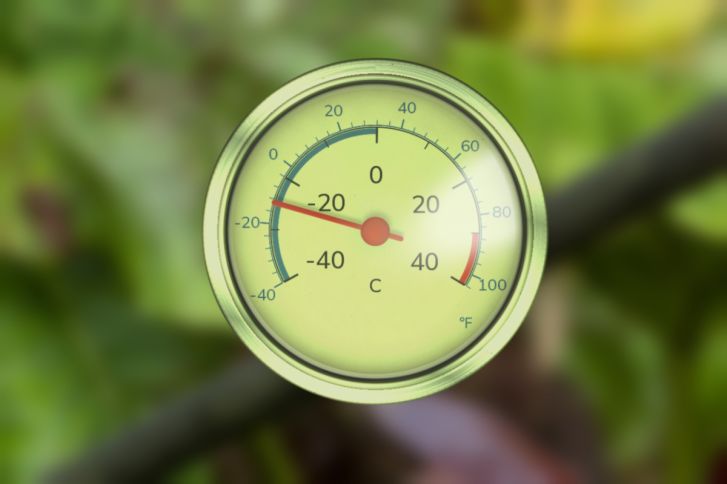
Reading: -25 °C
